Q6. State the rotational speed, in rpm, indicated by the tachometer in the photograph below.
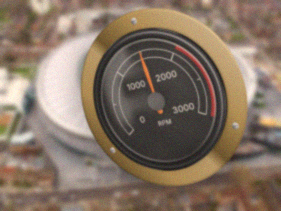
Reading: 1500 rpm
